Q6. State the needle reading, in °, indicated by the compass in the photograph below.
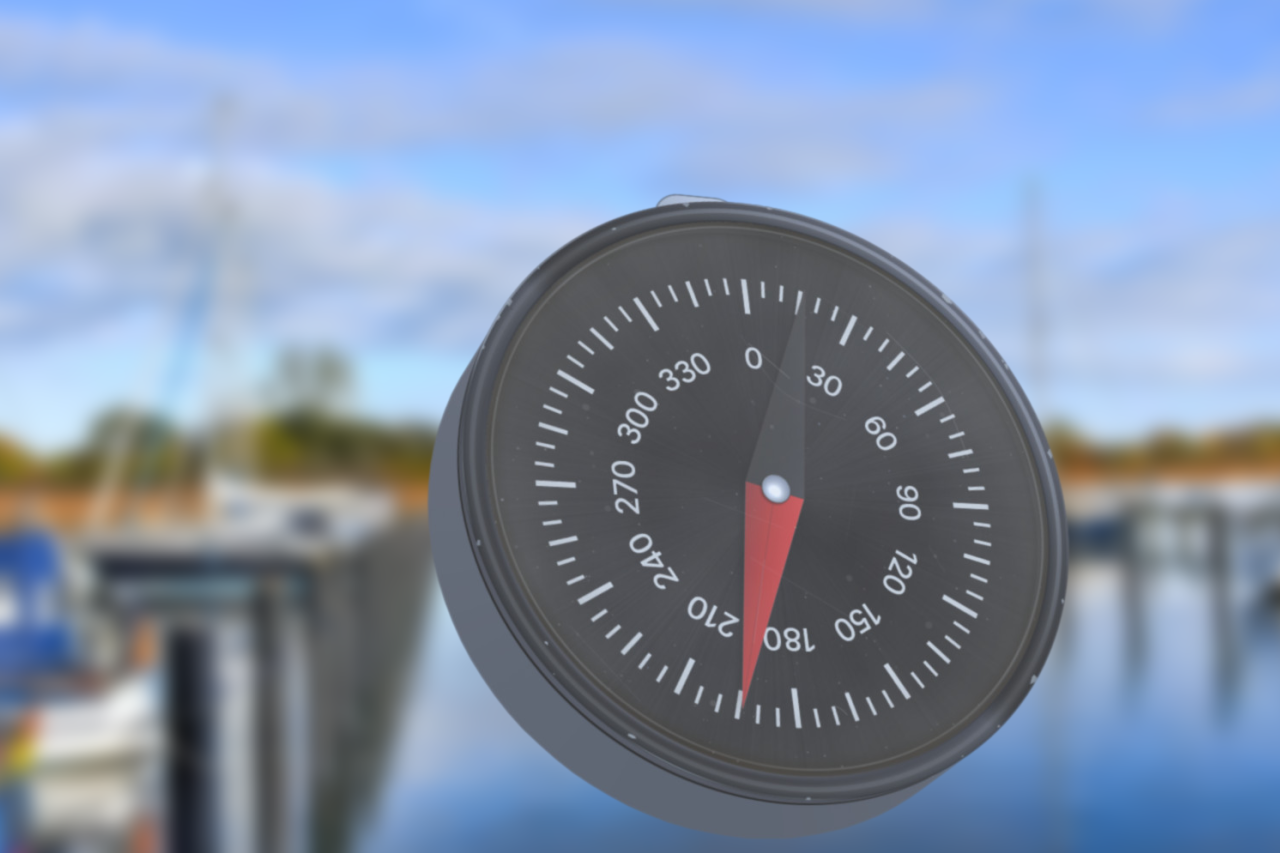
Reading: 195 °
